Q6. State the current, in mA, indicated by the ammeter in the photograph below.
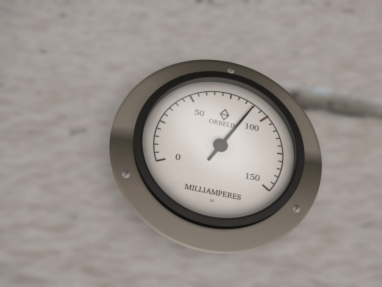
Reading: 90 mA
